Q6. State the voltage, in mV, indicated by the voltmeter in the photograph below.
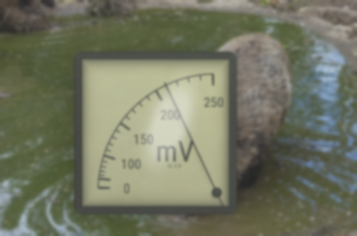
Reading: 210 mV
